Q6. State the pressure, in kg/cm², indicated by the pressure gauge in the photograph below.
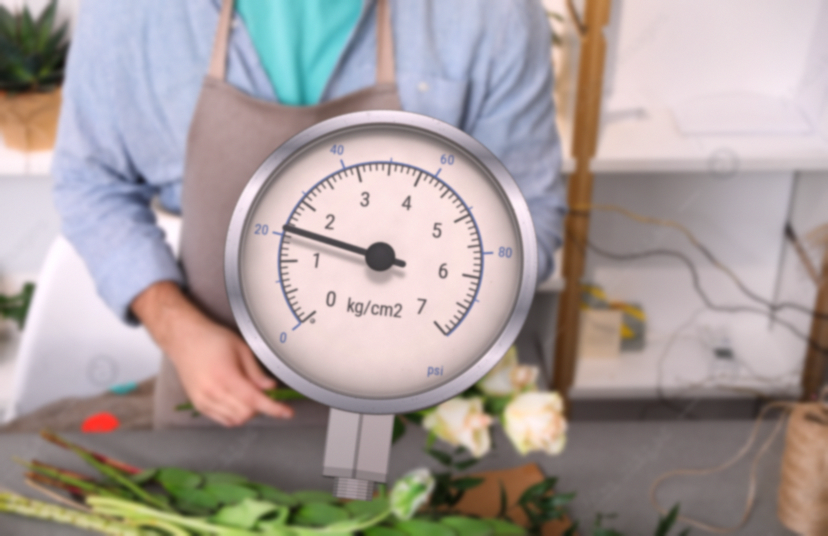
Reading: 1.5 kg/cm²
